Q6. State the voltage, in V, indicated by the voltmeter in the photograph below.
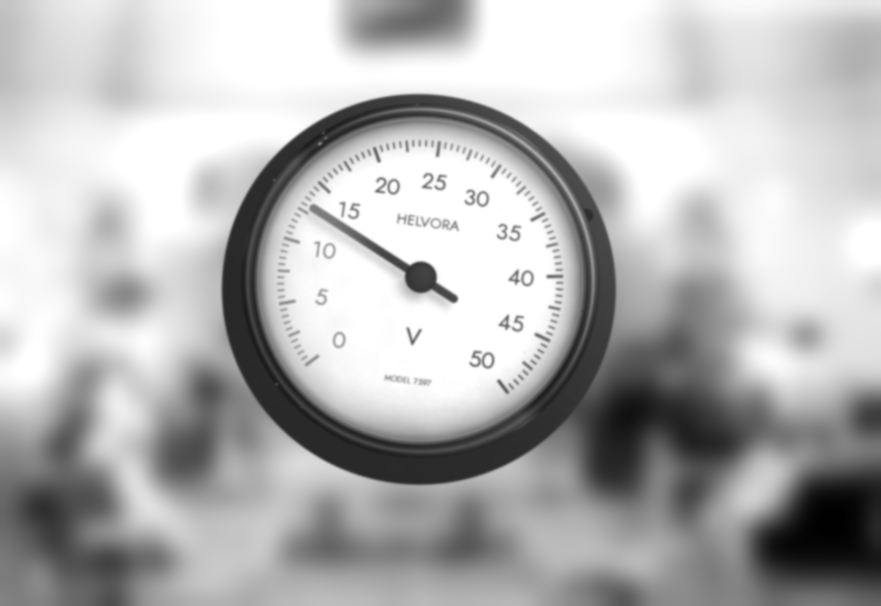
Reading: 13 V
